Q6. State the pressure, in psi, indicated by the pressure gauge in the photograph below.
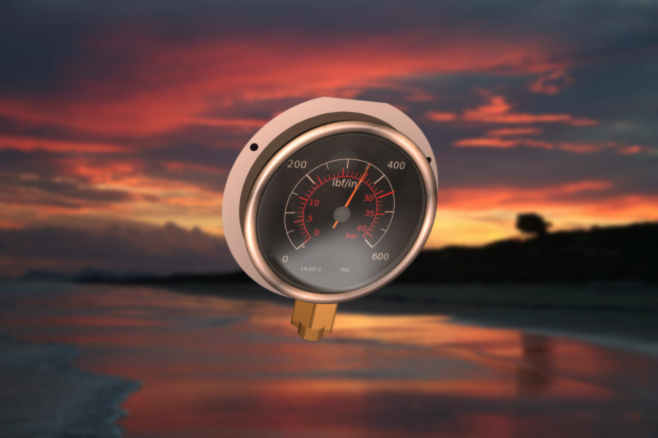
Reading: 350 psi
